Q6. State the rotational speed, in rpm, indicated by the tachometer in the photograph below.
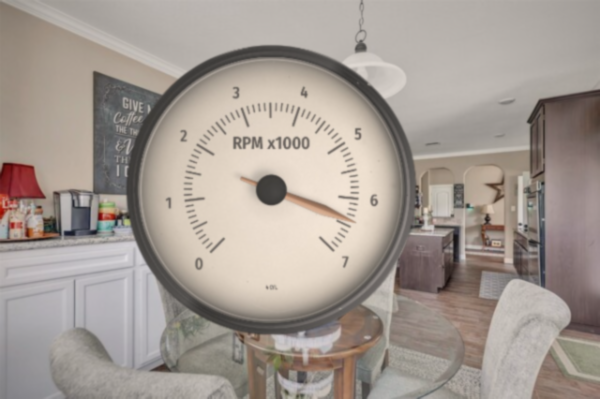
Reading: 6400 rpm
